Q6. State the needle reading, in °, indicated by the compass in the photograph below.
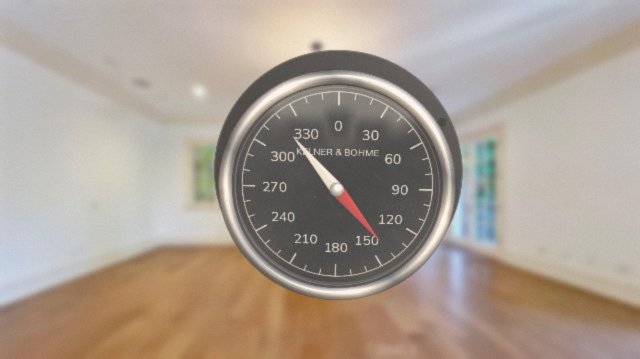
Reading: 140 °
